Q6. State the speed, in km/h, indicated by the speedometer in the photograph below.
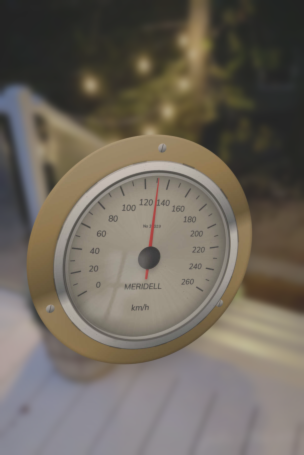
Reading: 130 km/h
